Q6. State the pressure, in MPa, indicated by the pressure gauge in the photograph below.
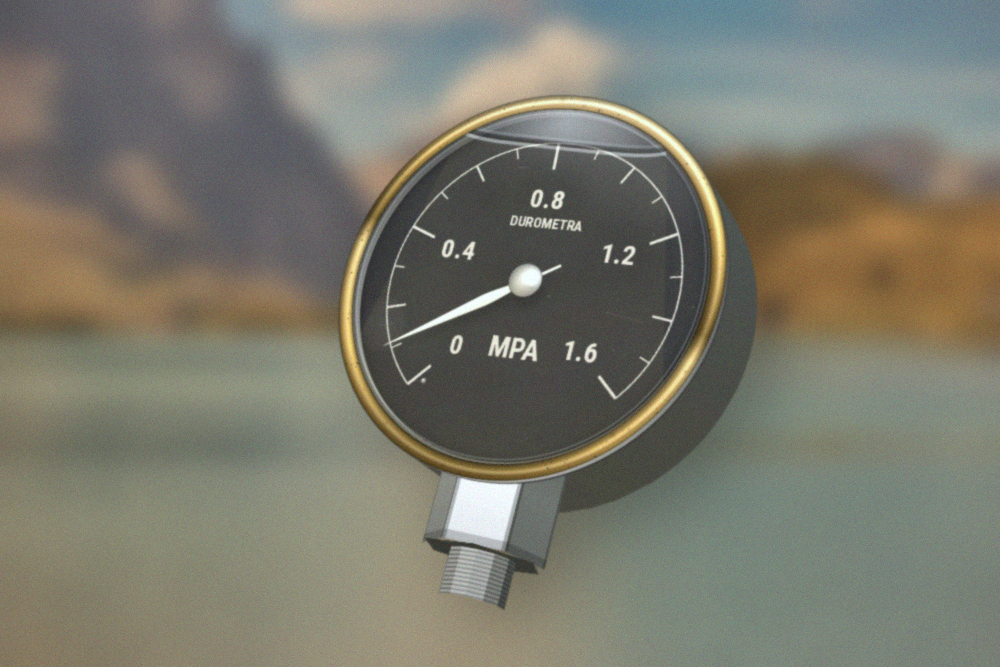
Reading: 0.1 MPa
